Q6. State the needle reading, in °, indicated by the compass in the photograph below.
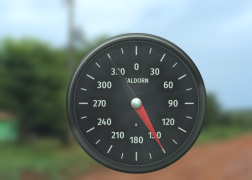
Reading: 150 °
